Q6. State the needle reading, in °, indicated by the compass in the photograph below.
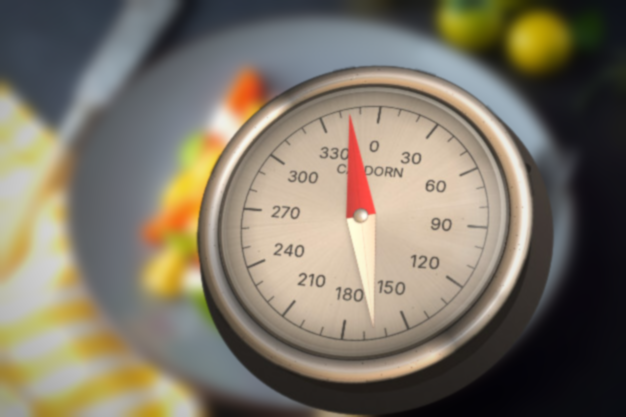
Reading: 345 °
